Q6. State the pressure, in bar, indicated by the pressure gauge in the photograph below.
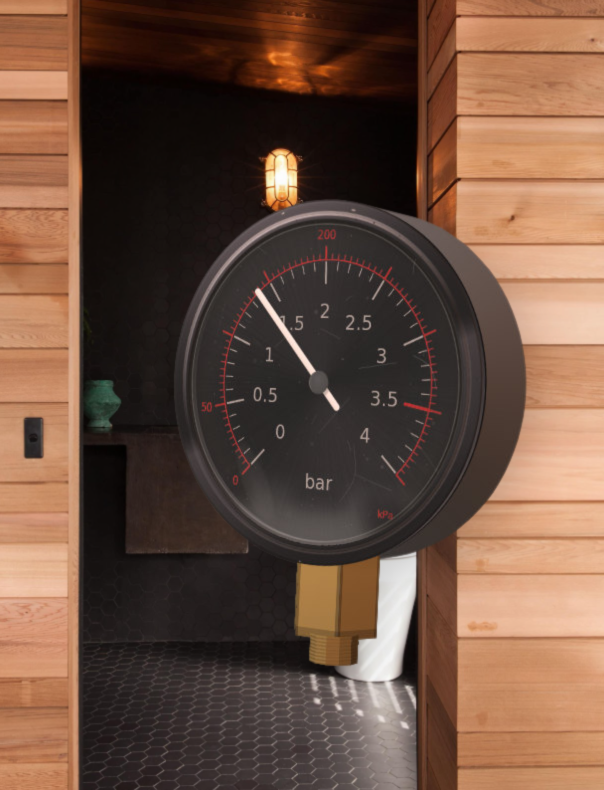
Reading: 1.4 bar
